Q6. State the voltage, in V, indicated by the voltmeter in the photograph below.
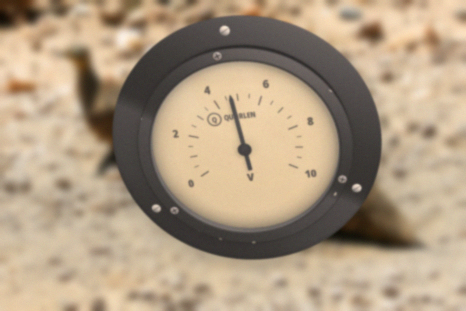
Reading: 4.75 V
